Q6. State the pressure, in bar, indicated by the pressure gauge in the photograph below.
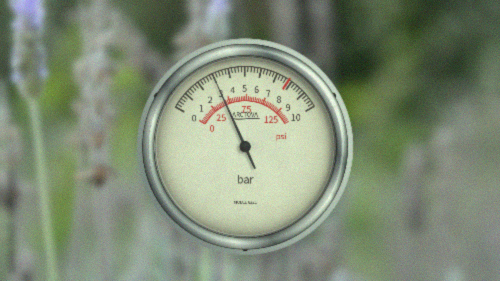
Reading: 3 bar
